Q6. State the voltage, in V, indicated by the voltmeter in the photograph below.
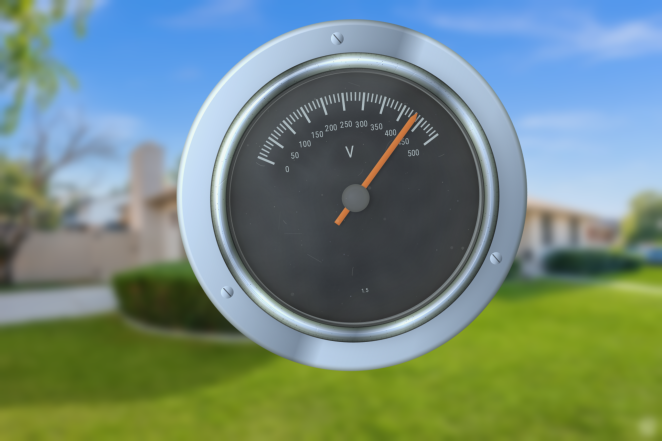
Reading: 430 V
